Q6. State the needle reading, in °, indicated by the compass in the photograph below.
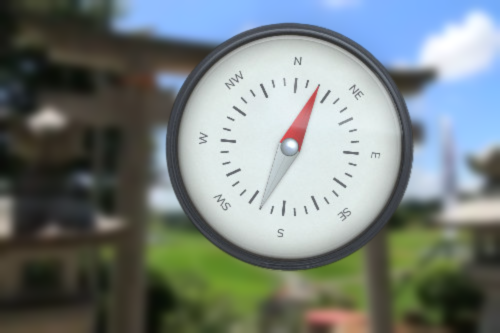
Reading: 20 °
